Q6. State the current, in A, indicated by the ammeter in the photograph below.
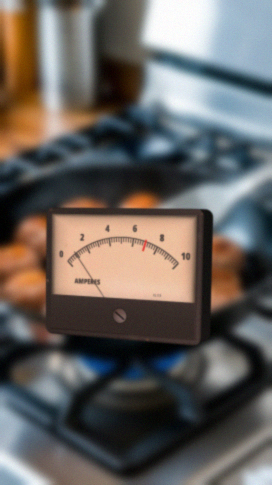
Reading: 1 A
